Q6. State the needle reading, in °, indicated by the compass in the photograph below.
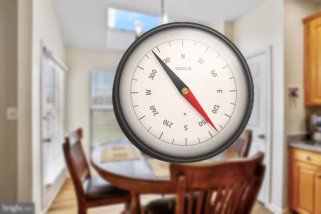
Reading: 142.5 °
